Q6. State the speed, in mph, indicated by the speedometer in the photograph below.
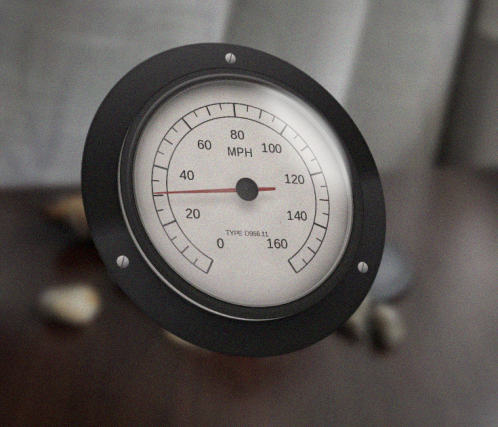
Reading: 30 mph
